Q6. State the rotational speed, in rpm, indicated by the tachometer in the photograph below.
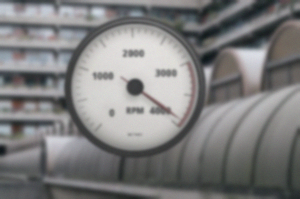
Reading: 3900 rpm
